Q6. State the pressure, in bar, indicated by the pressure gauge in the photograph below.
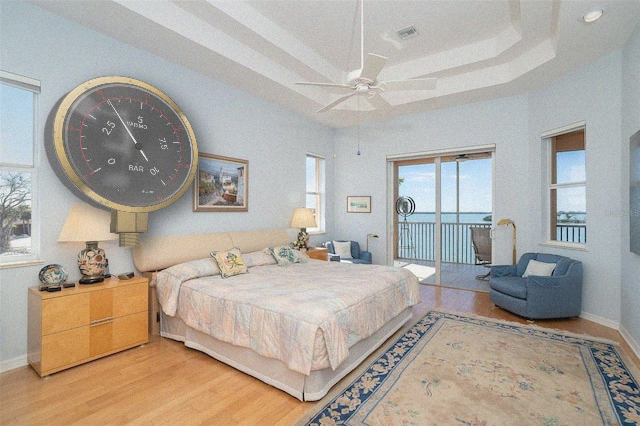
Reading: 3.5 bar
